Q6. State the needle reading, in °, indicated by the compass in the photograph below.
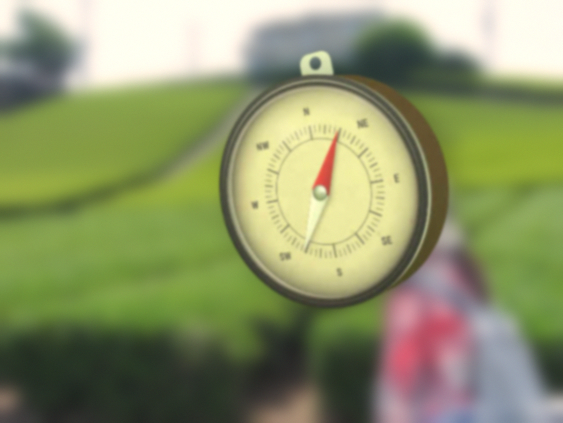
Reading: 30 °
